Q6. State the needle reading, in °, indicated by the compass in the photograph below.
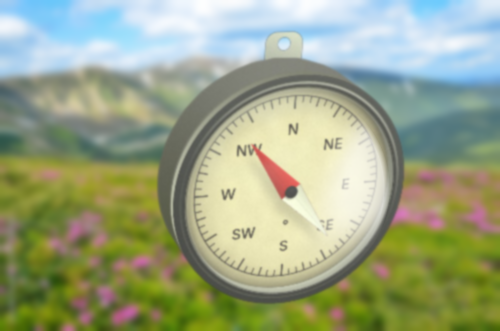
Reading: 320 °
